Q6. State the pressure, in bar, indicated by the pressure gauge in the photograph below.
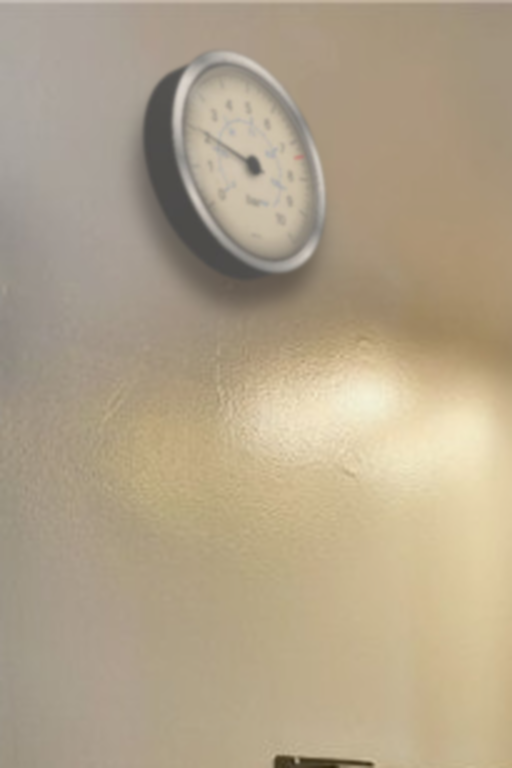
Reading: 2 bar
